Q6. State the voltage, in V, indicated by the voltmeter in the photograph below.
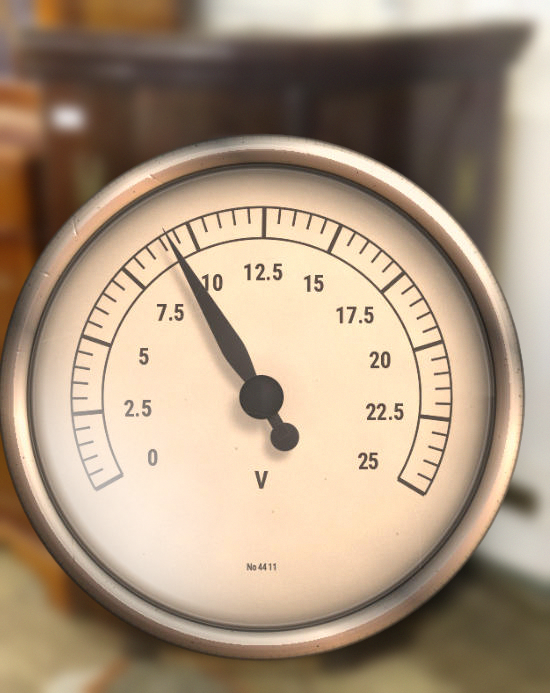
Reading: 9.25 V
